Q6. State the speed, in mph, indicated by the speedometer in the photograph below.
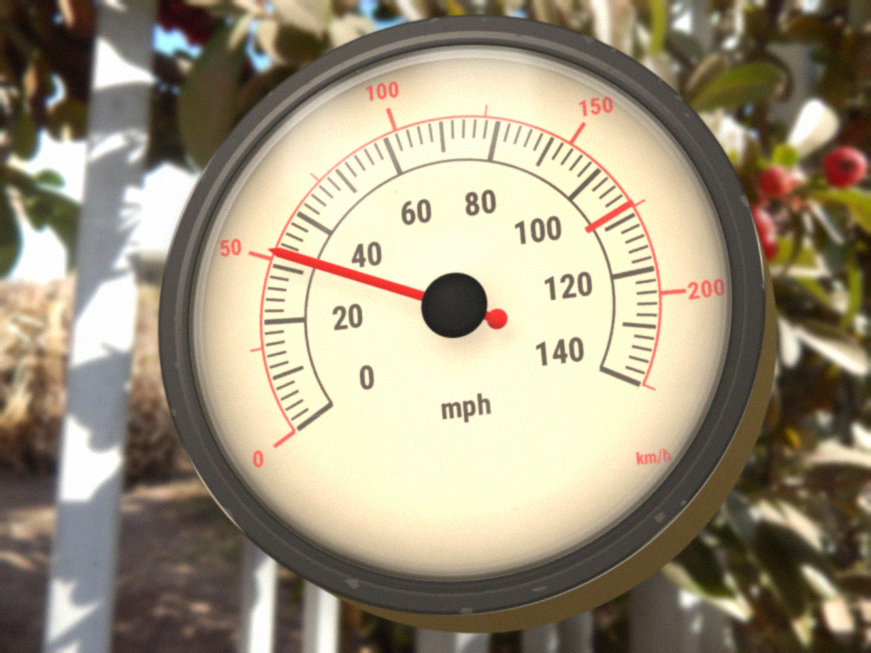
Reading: 32 mph
